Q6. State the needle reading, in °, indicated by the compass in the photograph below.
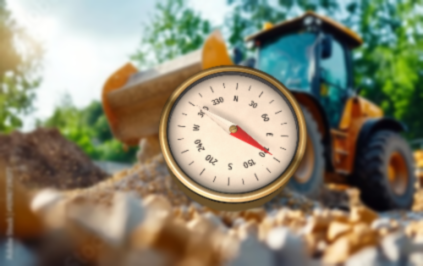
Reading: 120 °
